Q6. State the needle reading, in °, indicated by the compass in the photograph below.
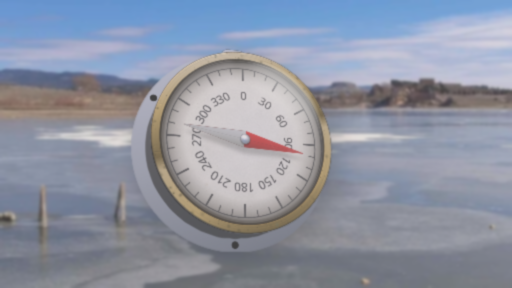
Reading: 100 °
